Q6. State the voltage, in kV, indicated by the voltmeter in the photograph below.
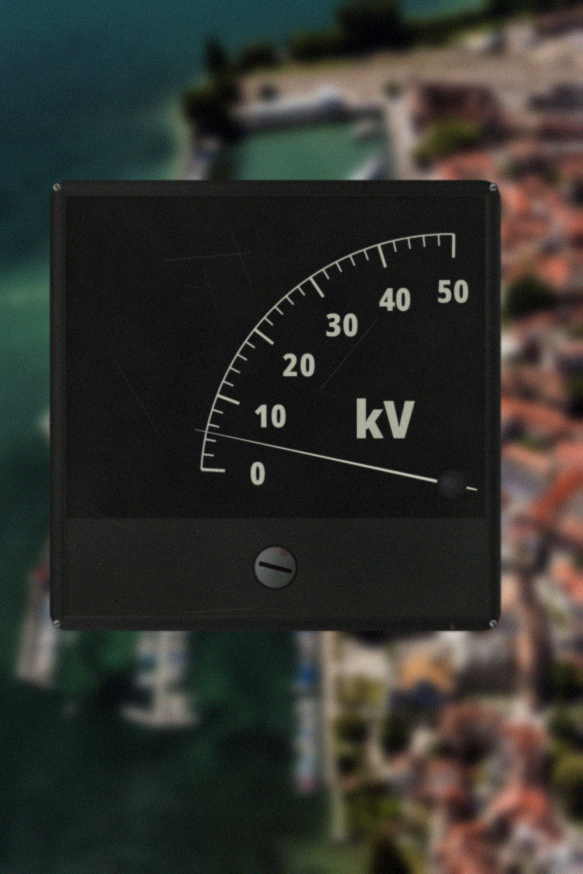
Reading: 5 kV
